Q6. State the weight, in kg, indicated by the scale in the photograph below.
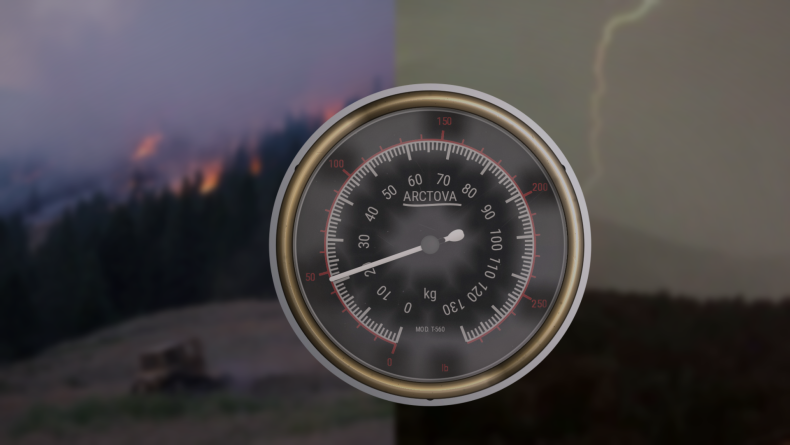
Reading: 21 kg
